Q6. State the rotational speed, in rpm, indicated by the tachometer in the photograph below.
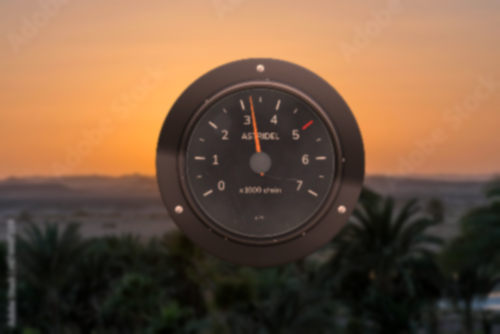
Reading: 3250 rpm
